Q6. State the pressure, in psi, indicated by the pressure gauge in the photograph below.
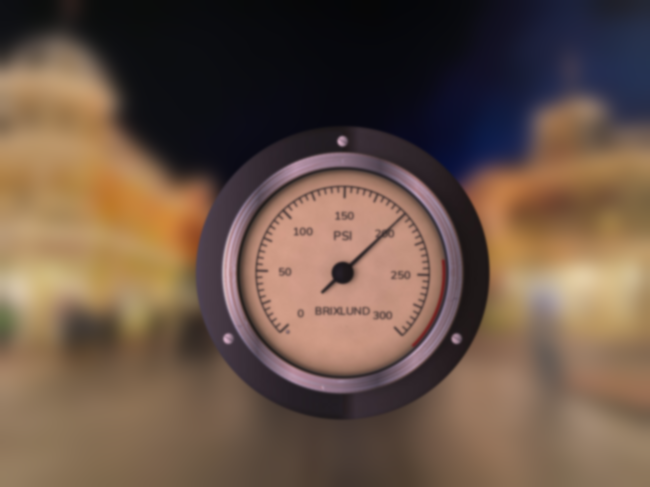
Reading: 200 psi
